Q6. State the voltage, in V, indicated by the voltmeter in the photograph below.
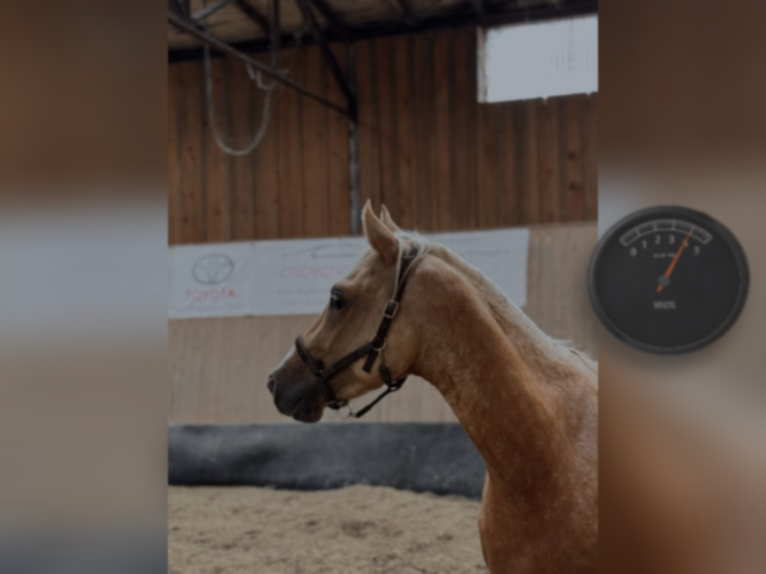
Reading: 4 V
